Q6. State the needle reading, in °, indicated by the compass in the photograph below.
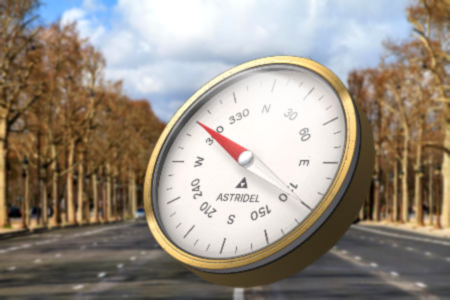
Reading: 300 °
